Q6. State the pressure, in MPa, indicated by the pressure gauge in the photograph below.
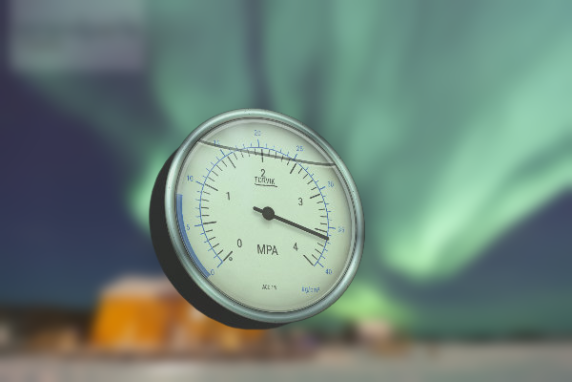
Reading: 3.6 MPa
